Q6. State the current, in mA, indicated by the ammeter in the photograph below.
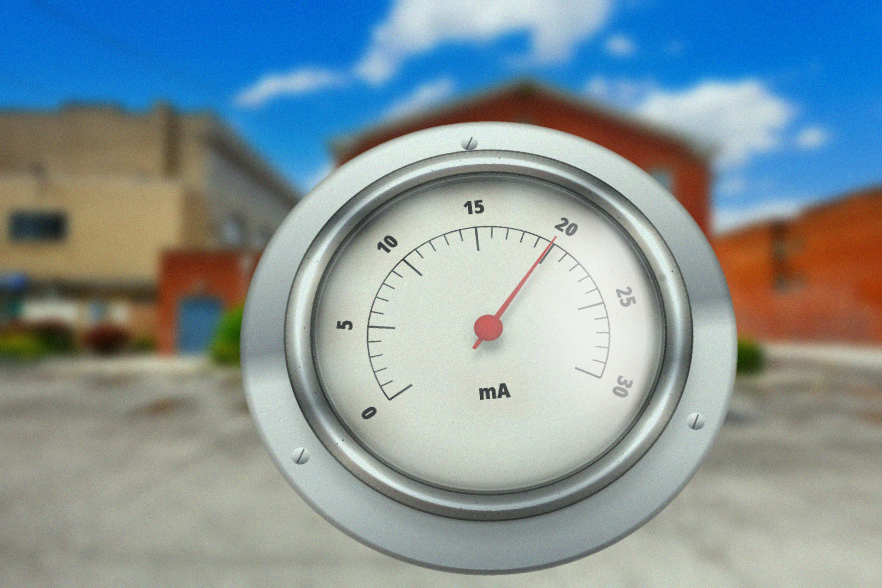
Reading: 20 mA
